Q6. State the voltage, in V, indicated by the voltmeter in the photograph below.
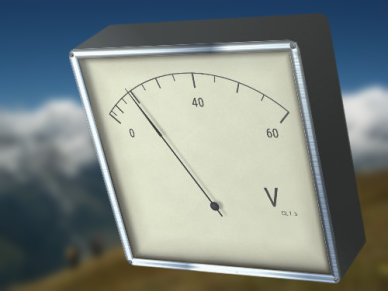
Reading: 20 V
